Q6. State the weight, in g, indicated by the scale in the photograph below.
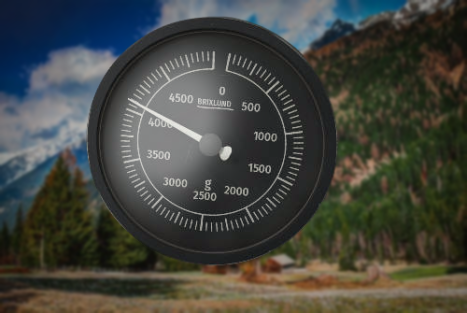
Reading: 4100 g
